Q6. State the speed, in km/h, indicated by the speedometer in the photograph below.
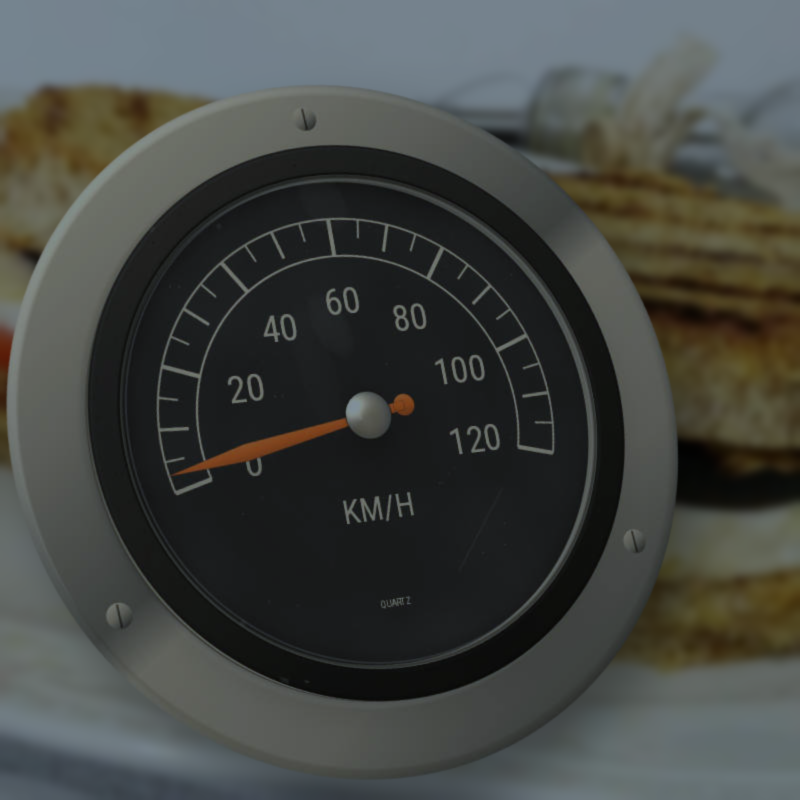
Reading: 2.5 km/h
